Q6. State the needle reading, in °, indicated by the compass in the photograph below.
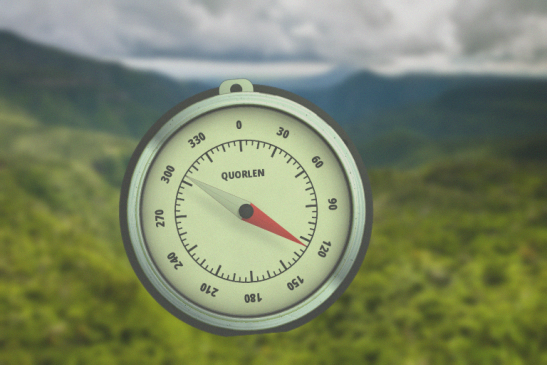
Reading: 125 °
